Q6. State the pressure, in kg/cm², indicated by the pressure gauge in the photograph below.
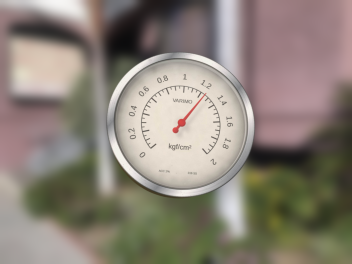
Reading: 1.25 kg/cm²
